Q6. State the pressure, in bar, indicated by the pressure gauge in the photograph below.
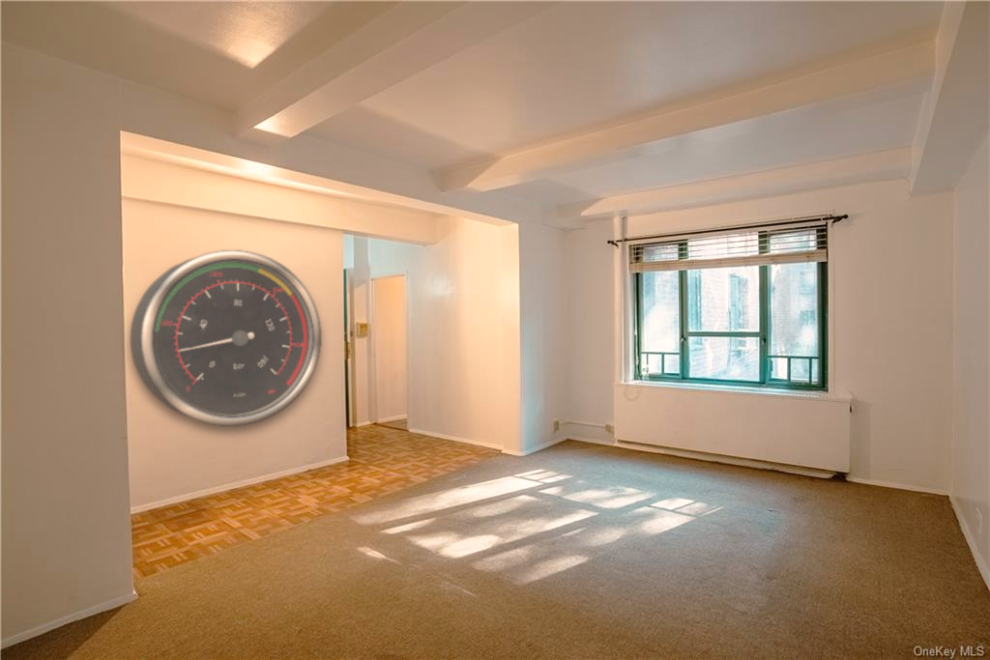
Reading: 20 bar
